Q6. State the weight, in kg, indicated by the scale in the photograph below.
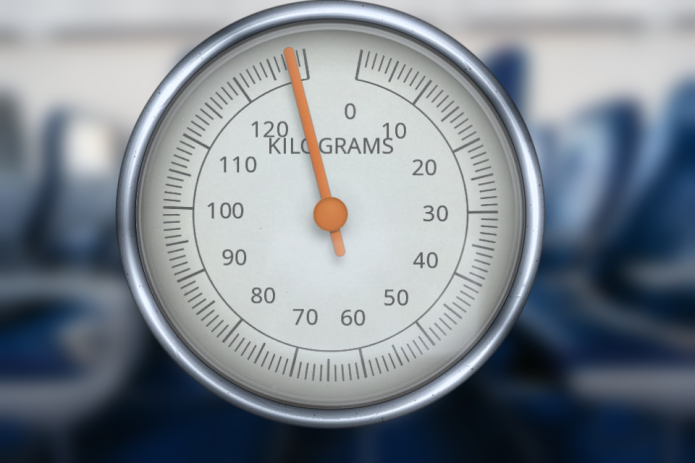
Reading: 128 kg
